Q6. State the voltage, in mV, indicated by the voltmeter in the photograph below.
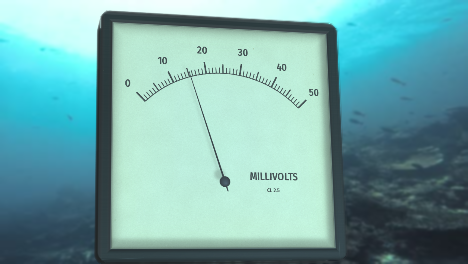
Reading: 15 mV
